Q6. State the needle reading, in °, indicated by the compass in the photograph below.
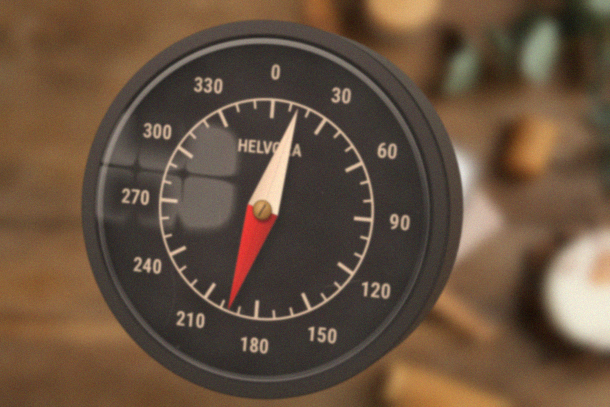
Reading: 195 °
